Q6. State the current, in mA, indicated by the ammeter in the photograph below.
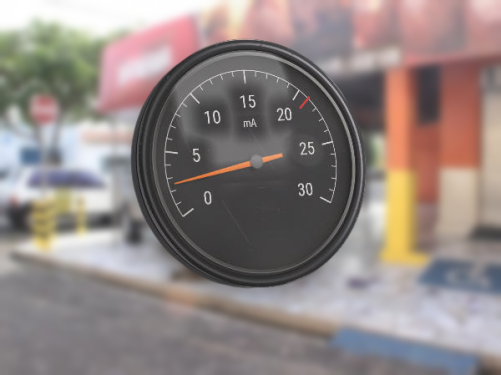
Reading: 2.5 mA
